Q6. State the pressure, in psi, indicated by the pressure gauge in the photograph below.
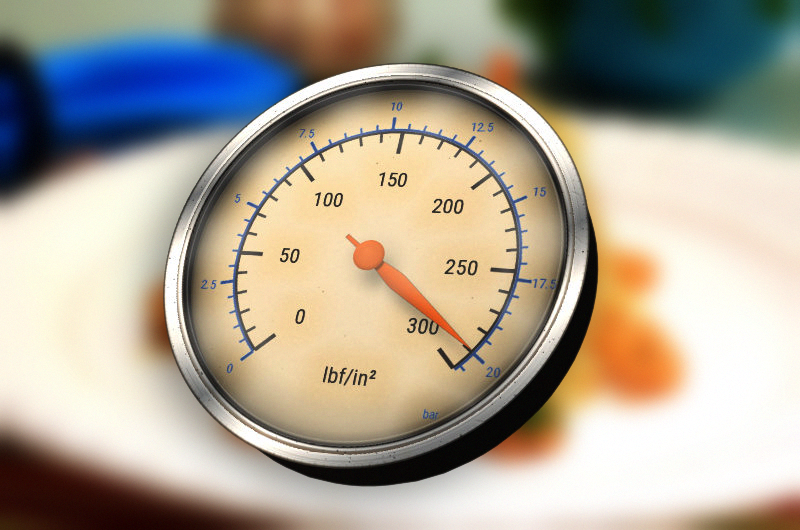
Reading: 290 psi
